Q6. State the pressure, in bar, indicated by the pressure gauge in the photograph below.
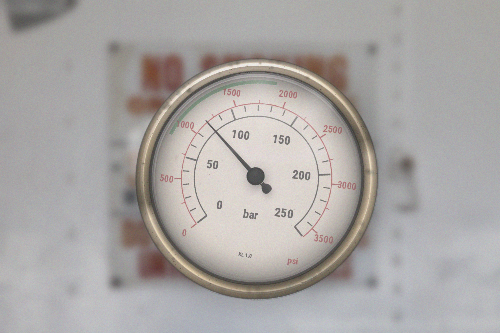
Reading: 80 bar
